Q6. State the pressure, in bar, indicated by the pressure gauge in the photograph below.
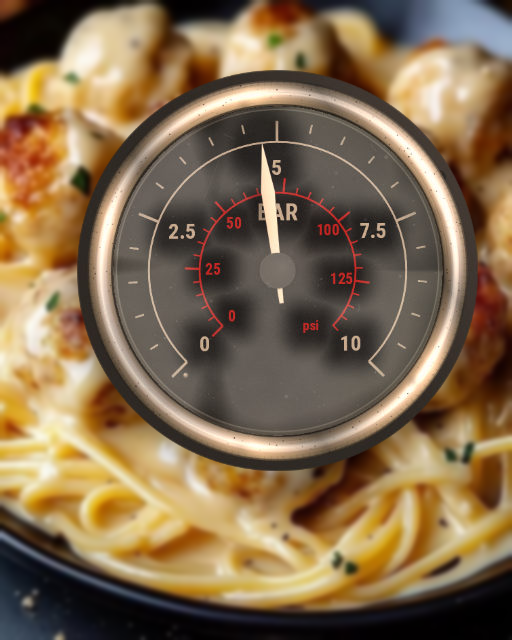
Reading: 4.75 bar
